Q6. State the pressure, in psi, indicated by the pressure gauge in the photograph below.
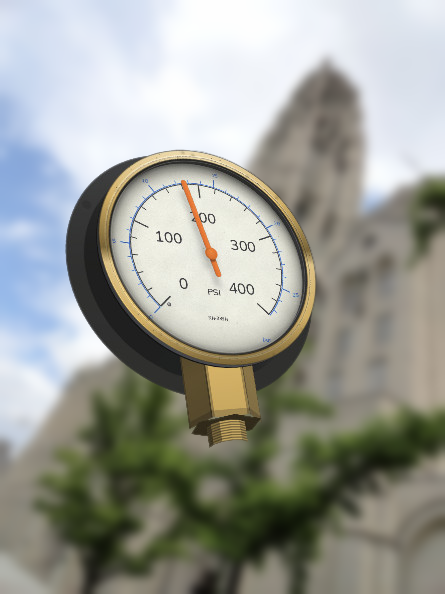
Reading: 180 psi
